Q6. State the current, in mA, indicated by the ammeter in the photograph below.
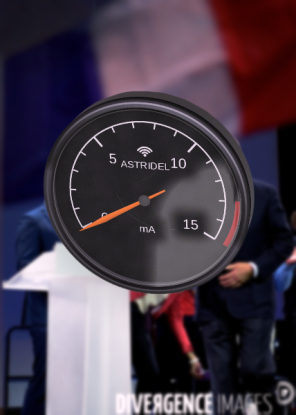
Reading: 0 mA
